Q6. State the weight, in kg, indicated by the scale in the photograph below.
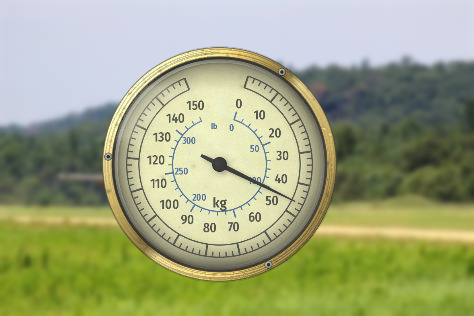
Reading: 46 kg
